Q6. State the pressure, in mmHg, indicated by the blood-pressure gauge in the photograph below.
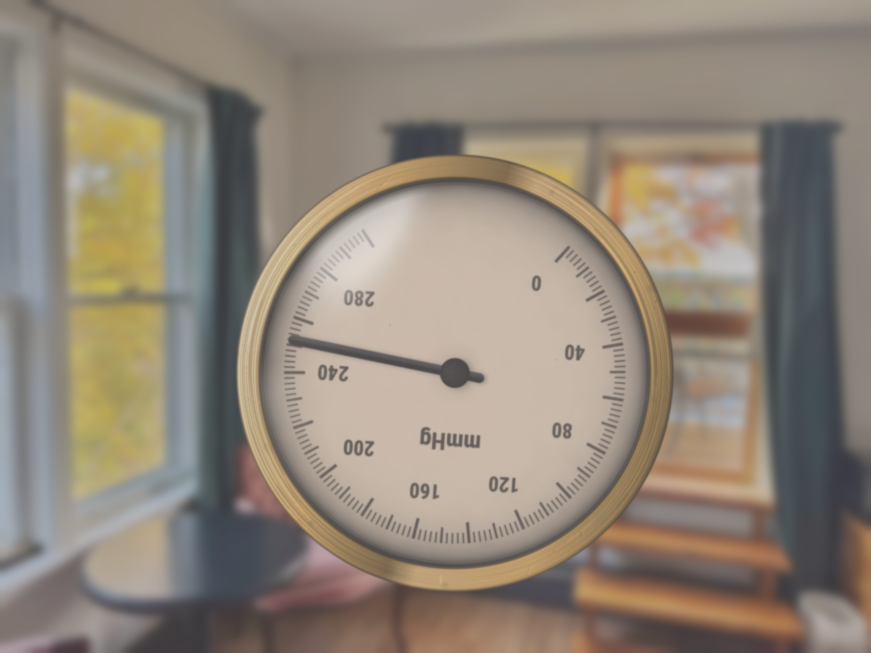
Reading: 252 mmHg
